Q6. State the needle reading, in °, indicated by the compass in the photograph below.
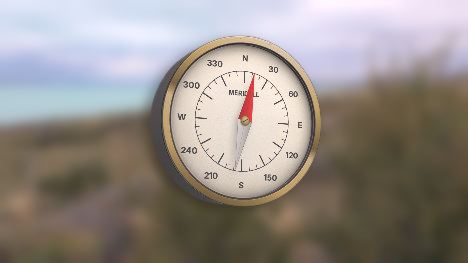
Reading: 10 °
